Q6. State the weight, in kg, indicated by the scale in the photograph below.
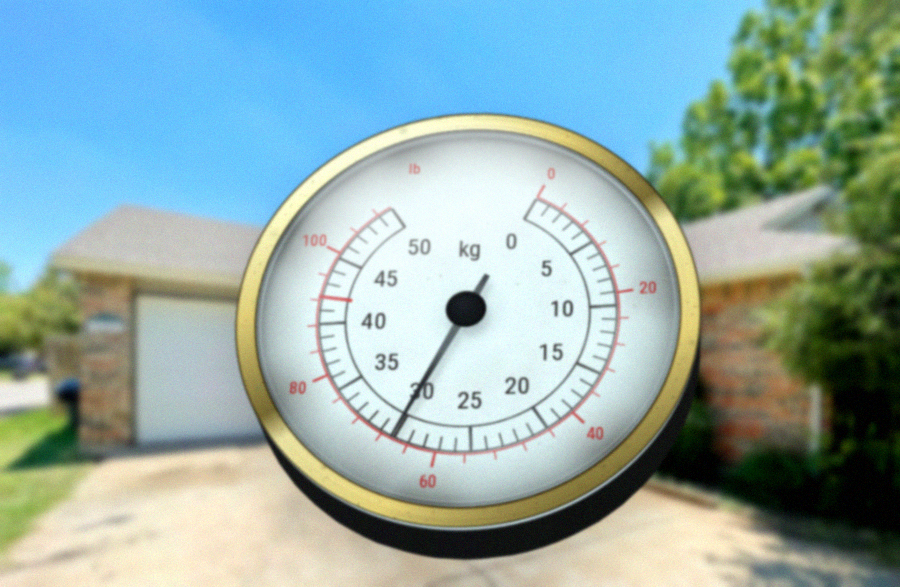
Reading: 30 kg
